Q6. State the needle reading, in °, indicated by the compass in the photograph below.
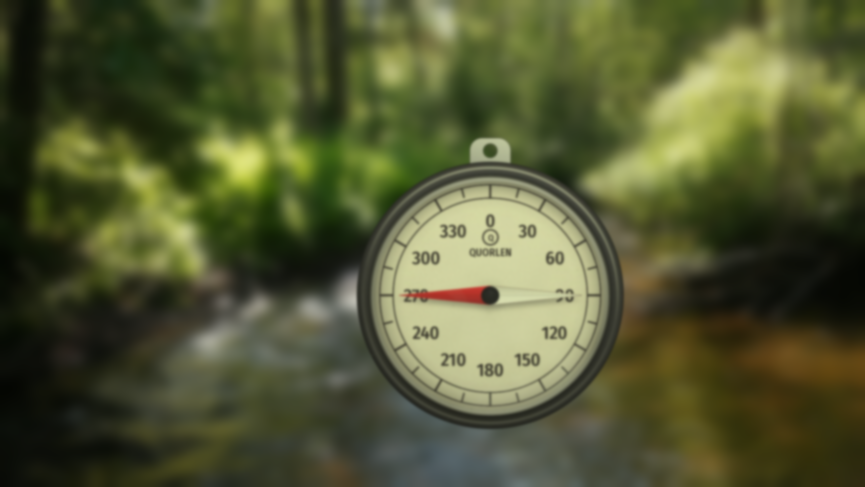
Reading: 270 °
